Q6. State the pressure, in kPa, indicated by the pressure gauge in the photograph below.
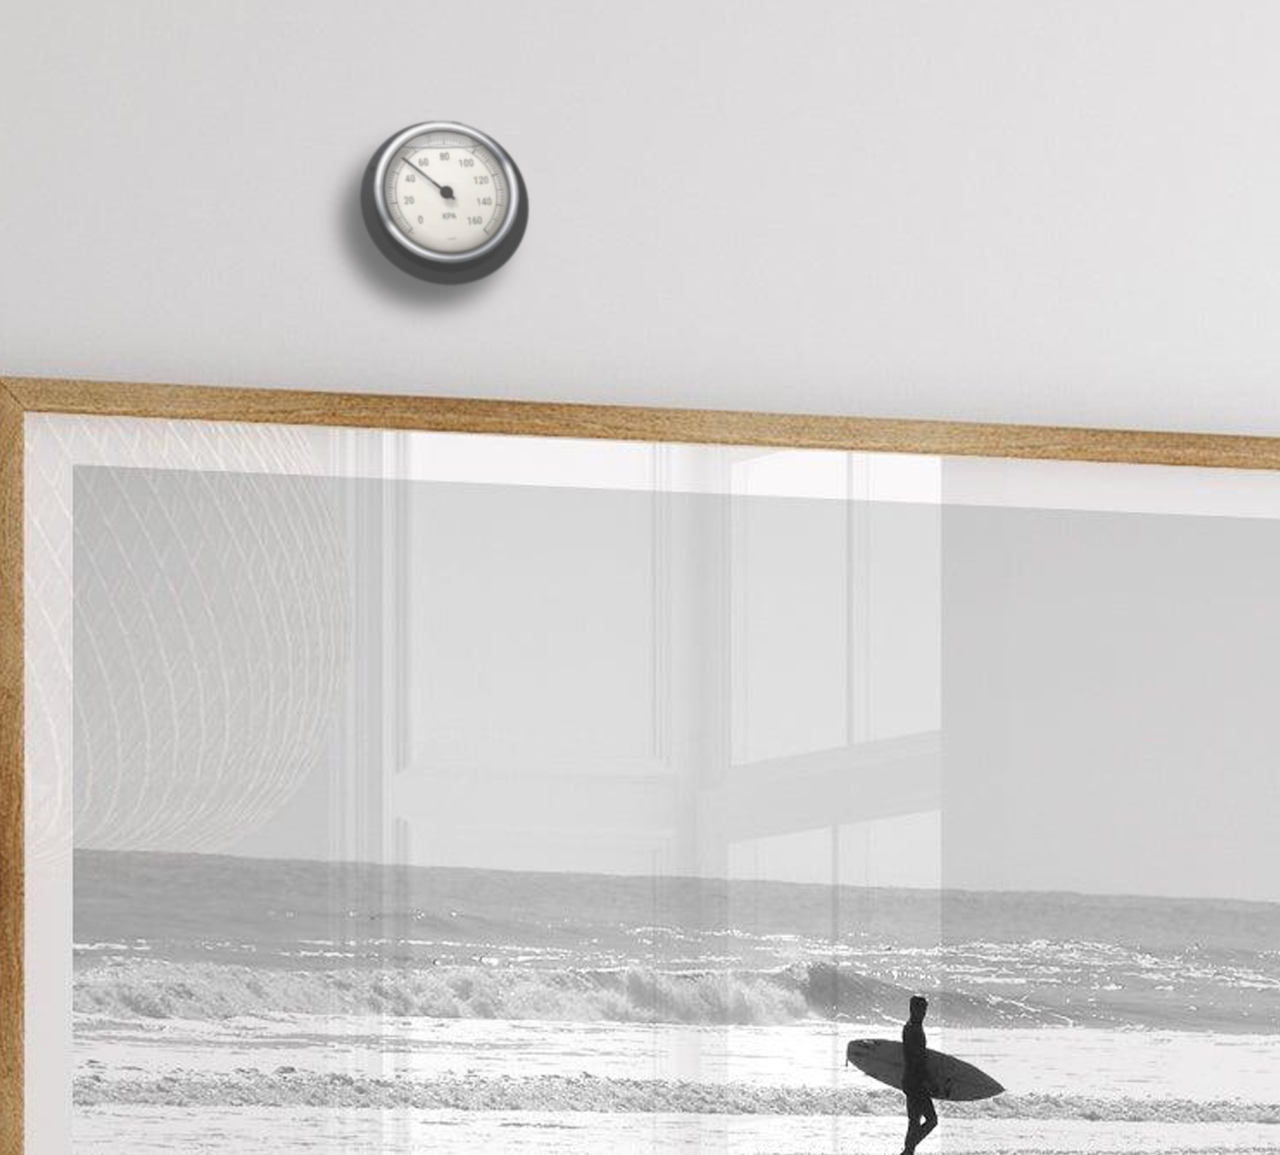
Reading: 50 kPa
